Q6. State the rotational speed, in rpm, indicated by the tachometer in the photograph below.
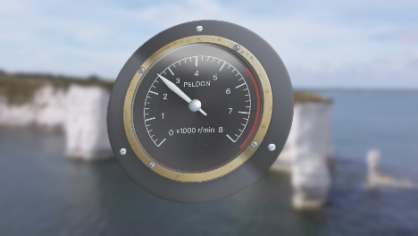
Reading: 2600 rpm
